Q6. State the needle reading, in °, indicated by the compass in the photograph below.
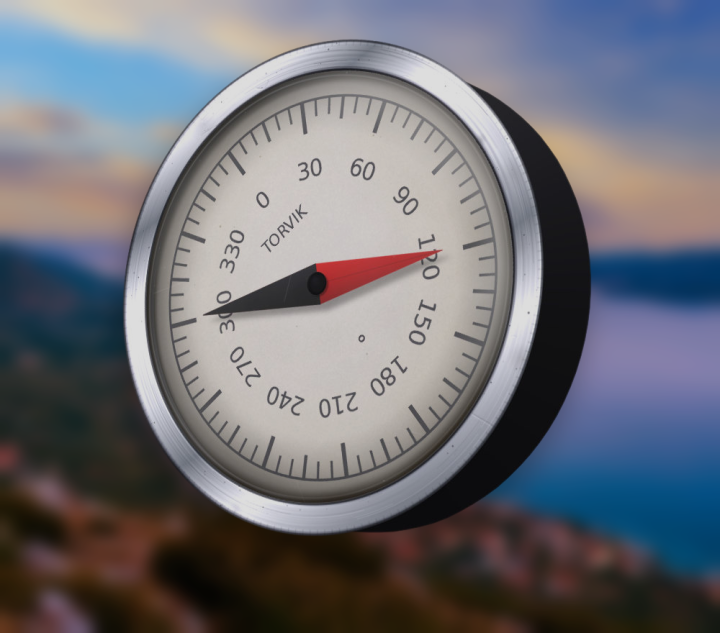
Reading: 120 °
